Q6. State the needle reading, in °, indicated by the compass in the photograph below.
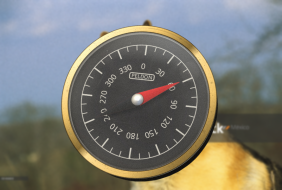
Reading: 60 °
